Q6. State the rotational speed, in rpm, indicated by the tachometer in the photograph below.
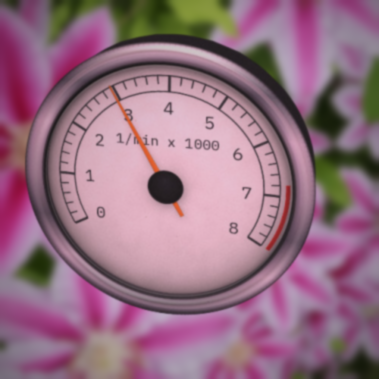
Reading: 3000 rpm
